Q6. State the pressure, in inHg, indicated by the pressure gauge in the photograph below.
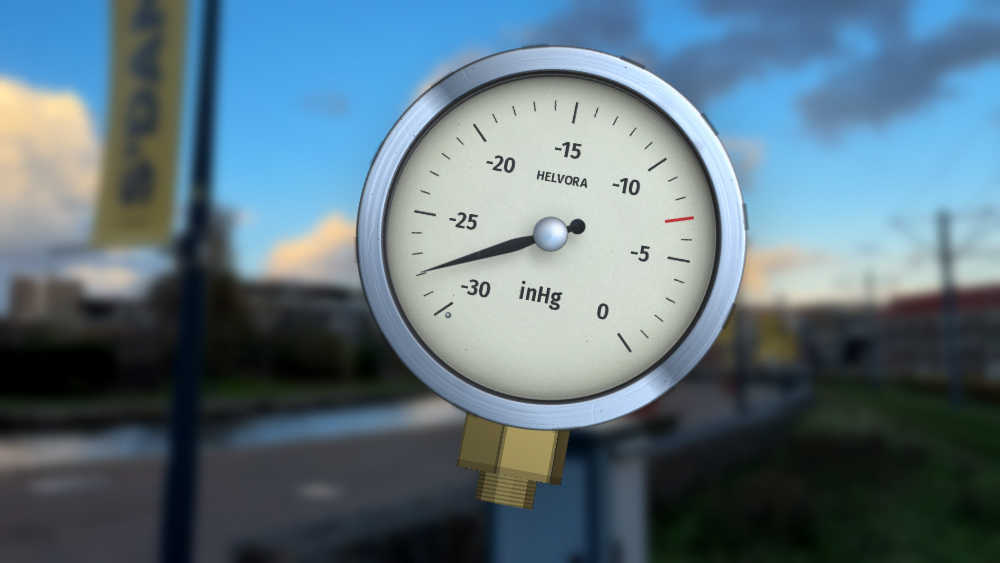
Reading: -28 inHg
